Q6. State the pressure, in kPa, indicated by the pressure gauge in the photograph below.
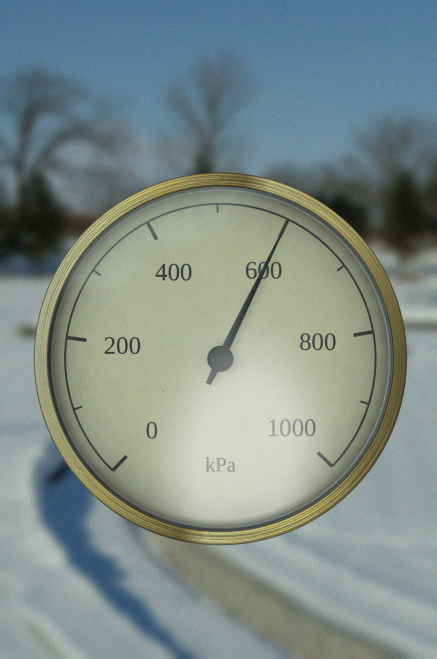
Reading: 600 kPa
